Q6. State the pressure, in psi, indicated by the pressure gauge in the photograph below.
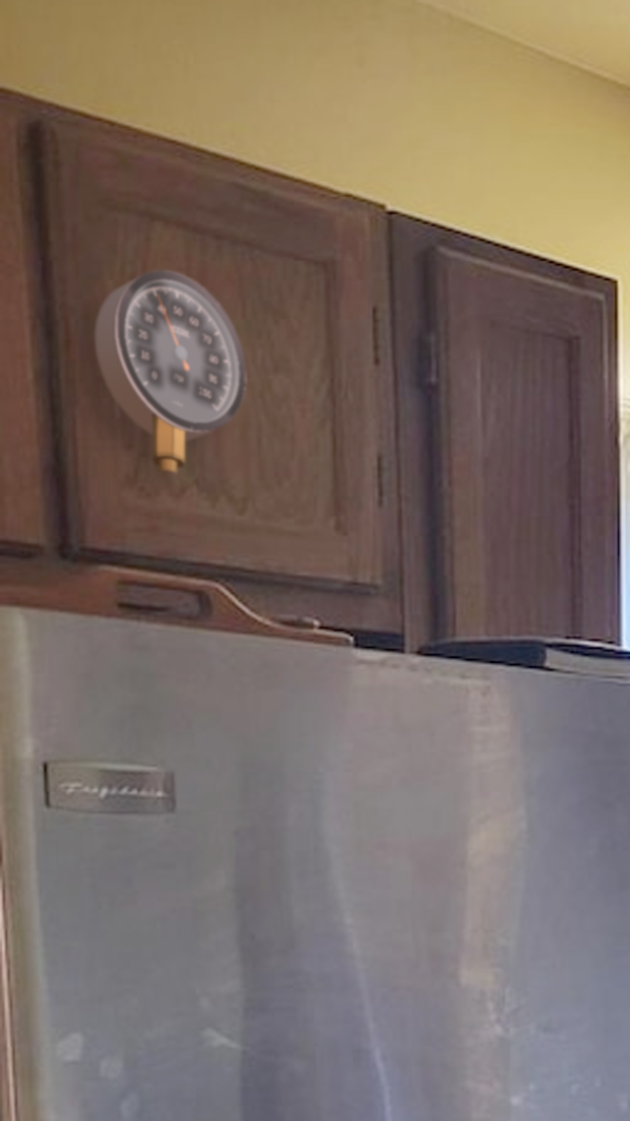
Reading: 40 psi
